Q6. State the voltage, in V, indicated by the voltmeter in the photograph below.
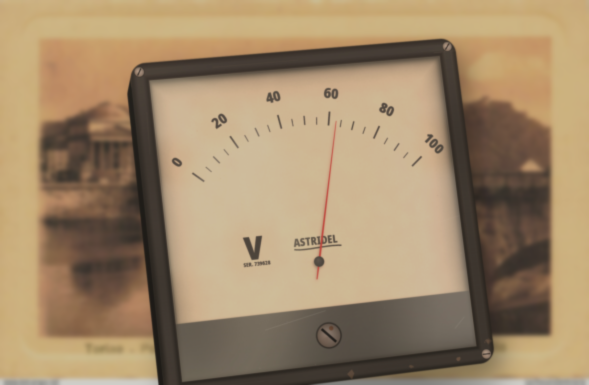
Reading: 62.5 V
